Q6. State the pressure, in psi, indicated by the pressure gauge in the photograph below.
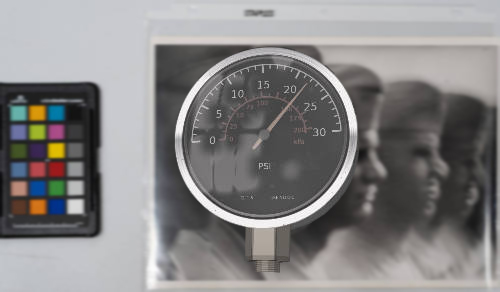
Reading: 22 psi
